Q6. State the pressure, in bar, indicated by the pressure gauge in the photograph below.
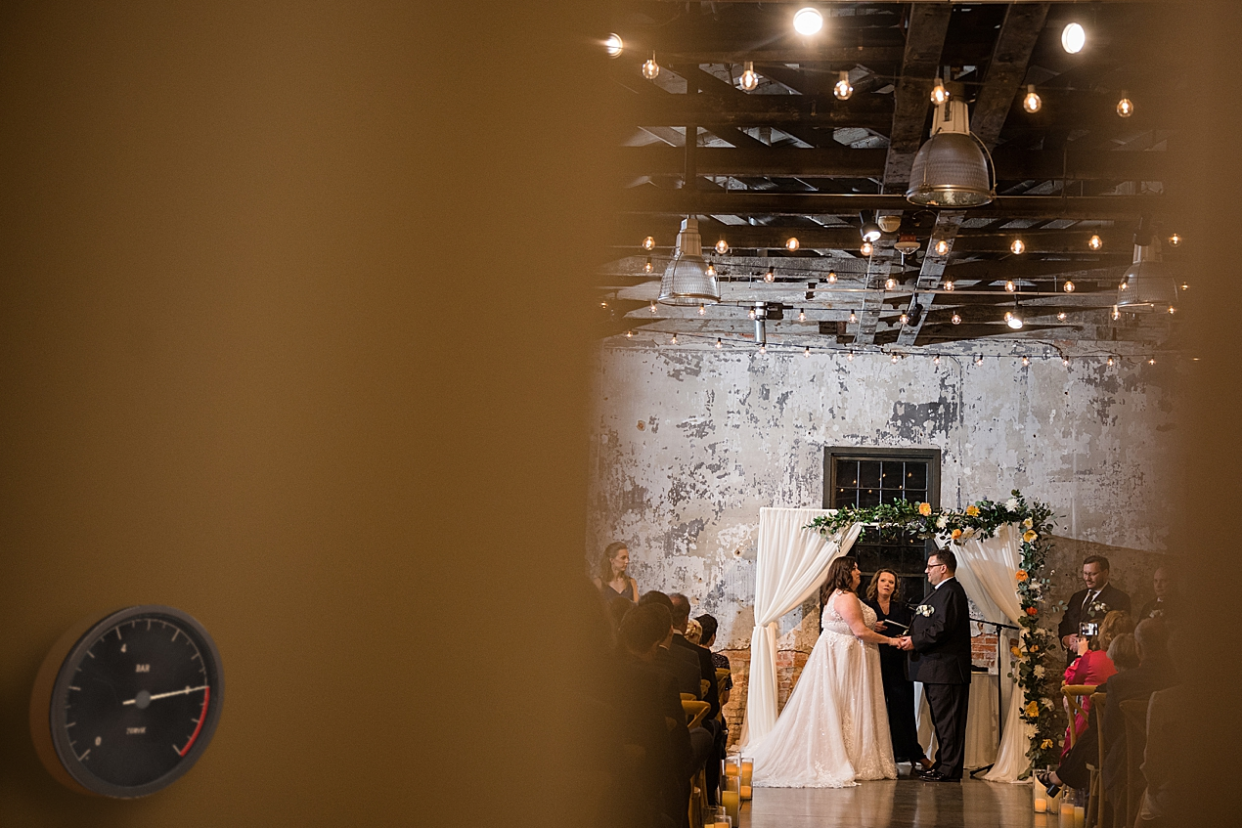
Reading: 8 bar
